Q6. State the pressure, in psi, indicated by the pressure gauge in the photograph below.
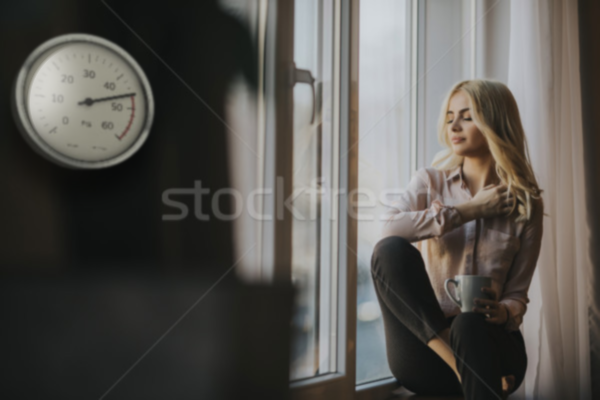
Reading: 46 psi
